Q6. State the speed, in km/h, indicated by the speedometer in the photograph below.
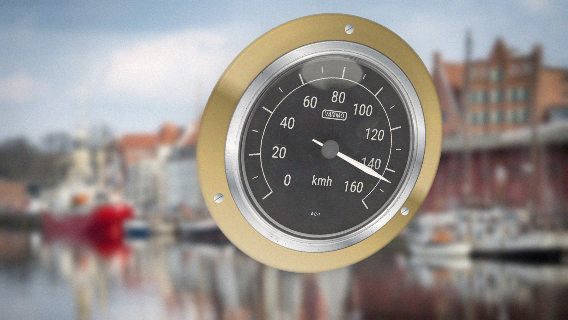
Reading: 145 km/h
